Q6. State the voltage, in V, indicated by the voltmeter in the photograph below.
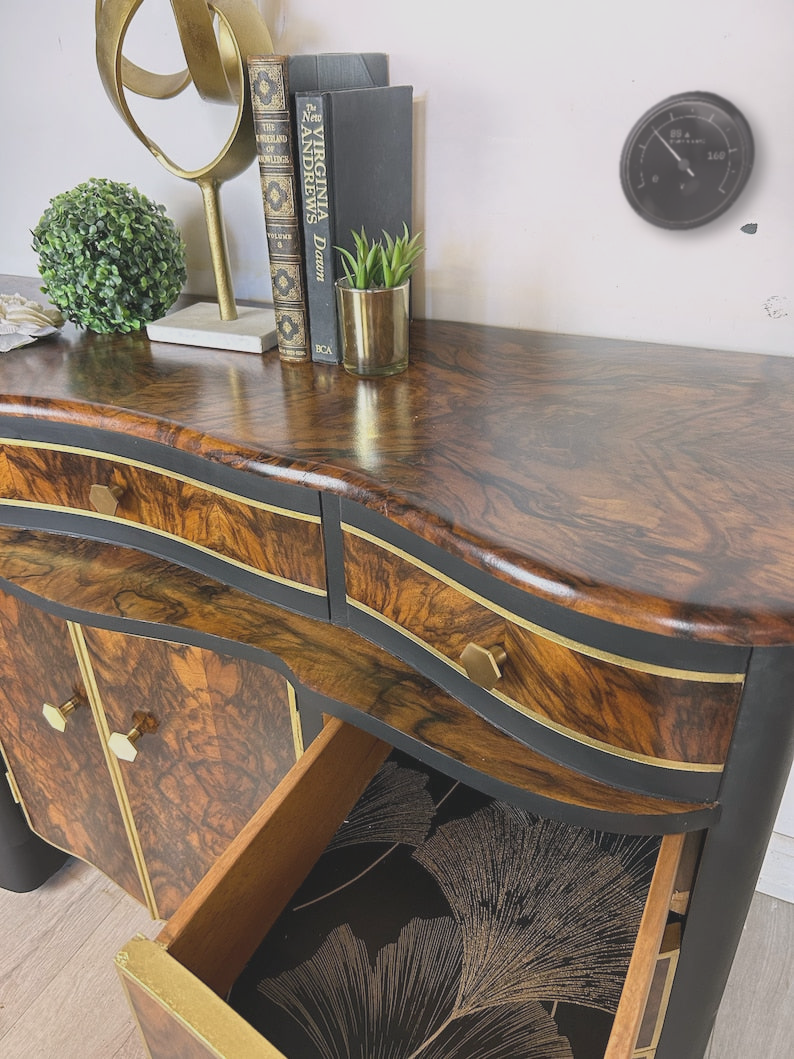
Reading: 60 V
